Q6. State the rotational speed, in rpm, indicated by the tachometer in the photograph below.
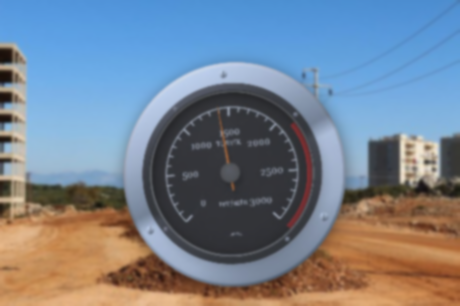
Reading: 1400 rpm
